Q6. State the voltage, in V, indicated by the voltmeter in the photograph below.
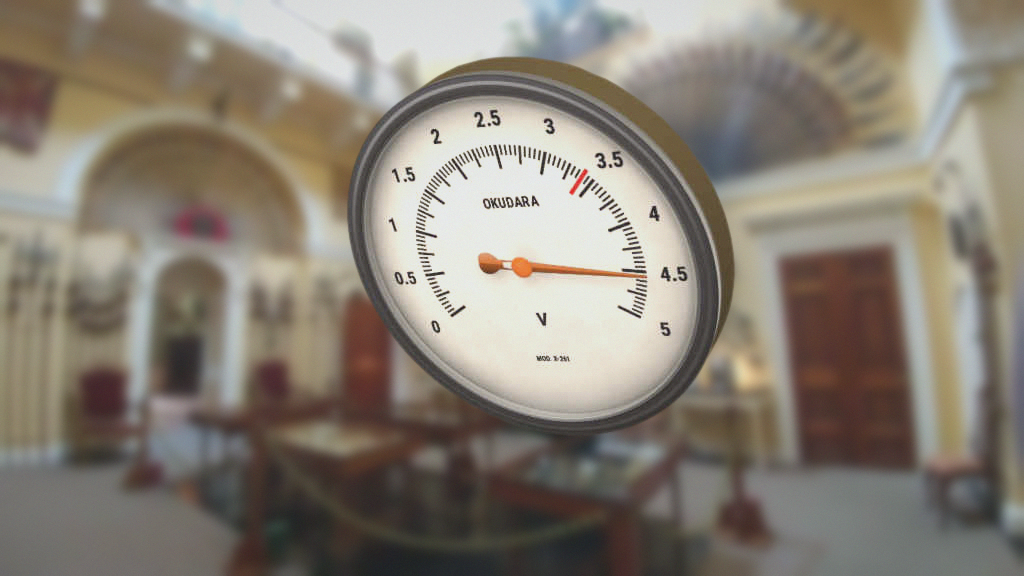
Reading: 4.5 V
